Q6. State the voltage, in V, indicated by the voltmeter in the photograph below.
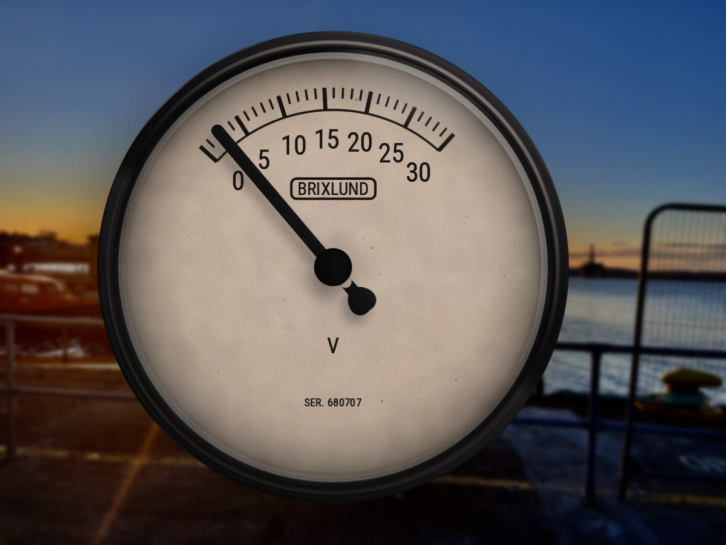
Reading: 2.5 V
